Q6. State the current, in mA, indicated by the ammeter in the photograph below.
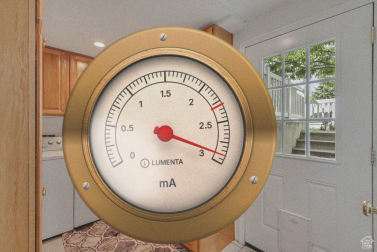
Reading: 2.9 mA
